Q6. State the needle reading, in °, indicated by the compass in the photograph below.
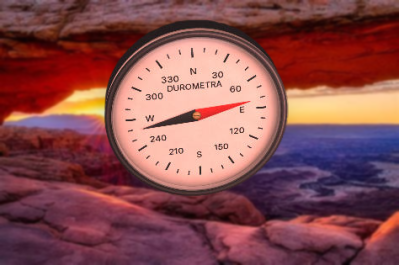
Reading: 80 °
